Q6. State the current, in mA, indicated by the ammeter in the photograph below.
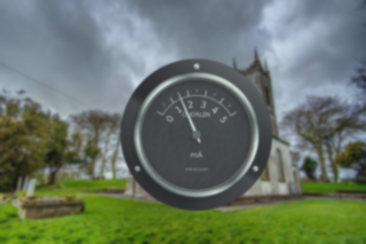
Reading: 1.5 mA
